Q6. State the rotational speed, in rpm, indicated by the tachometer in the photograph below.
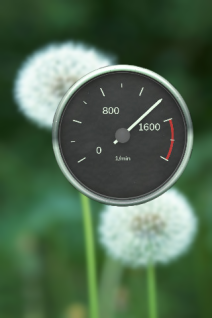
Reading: 1400 rpm
